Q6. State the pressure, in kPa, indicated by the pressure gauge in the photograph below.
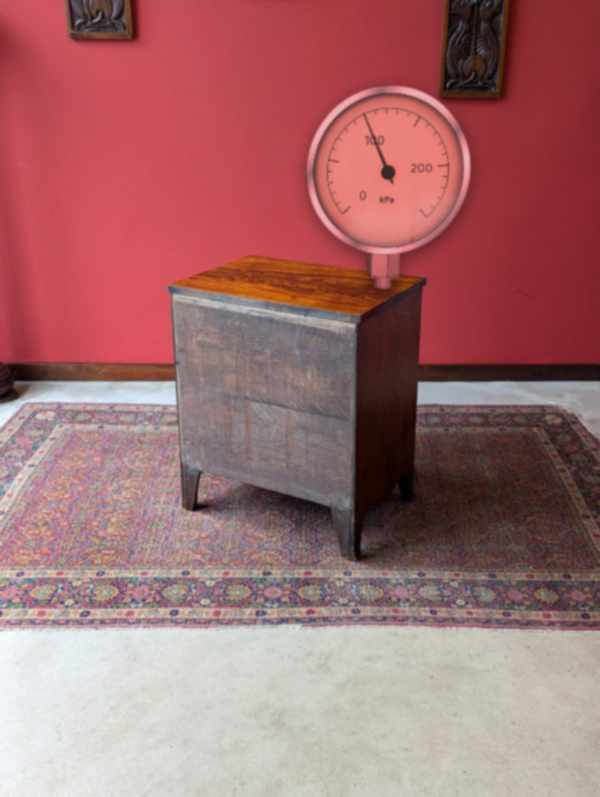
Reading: 100 kPa
